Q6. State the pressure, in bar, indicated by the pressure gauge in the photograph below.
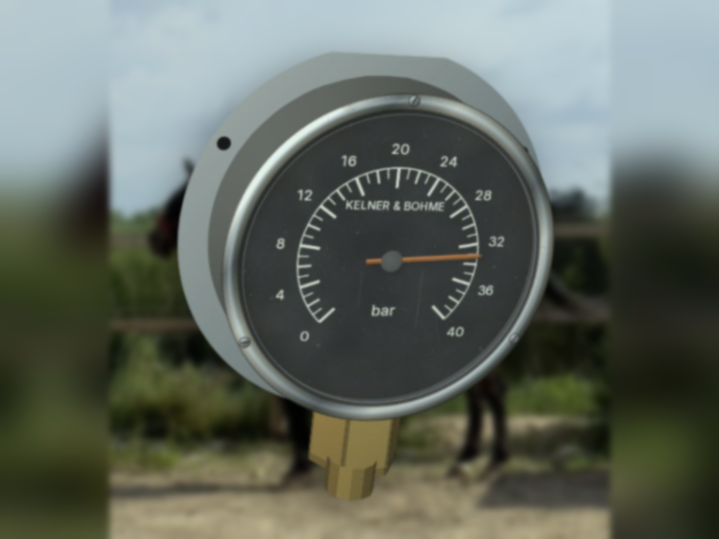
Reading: 33 bar
